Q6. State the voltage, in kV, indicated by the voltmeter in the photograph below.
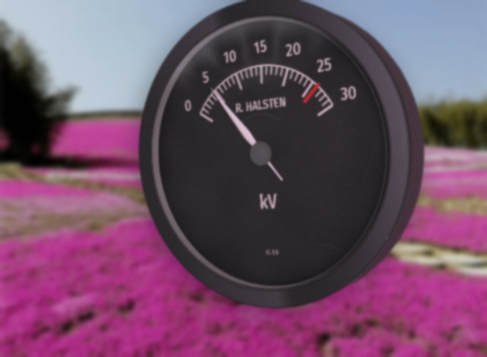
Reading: 5 kV
